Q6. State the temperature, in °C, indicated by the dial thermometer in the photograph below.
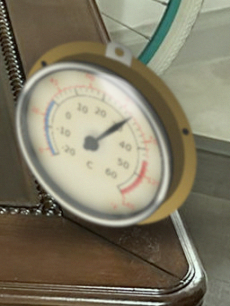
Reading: 30 °C
